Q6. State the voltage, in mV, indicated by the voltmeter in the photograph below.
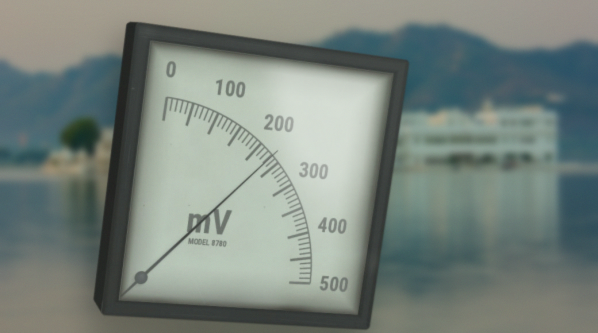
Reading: 230 mV
